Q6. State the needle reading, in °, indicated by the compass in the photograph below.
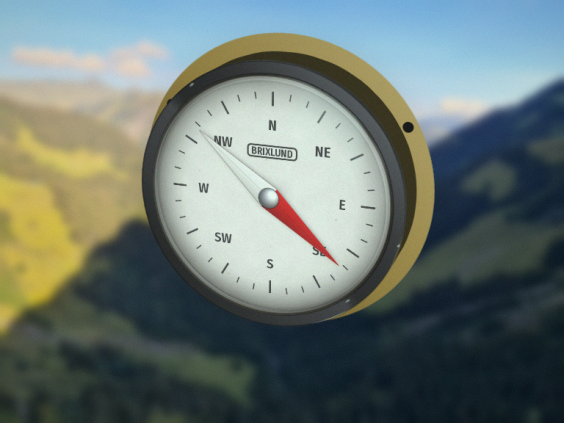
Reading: 130 °
